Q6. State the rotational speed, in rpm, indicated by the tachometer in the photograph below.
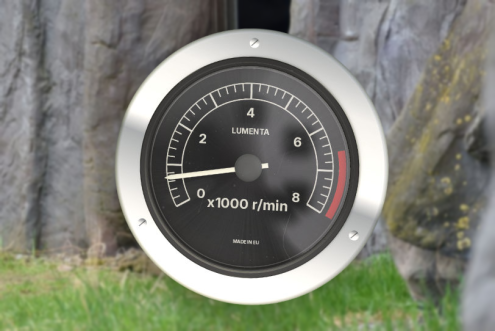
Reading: 700 rpm
